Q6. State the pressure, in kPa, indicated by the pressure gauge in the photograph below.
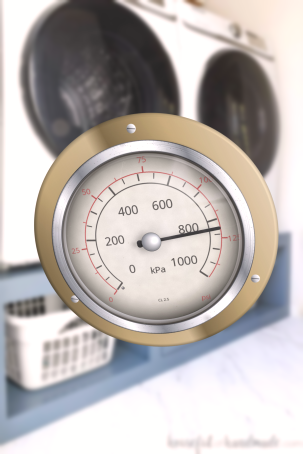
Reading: 825 kPa
